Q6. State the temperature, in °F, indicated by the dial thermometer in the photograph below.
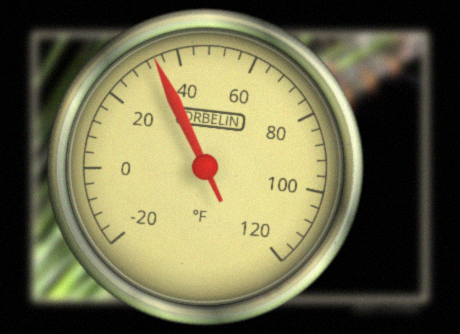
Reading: 34 °F
